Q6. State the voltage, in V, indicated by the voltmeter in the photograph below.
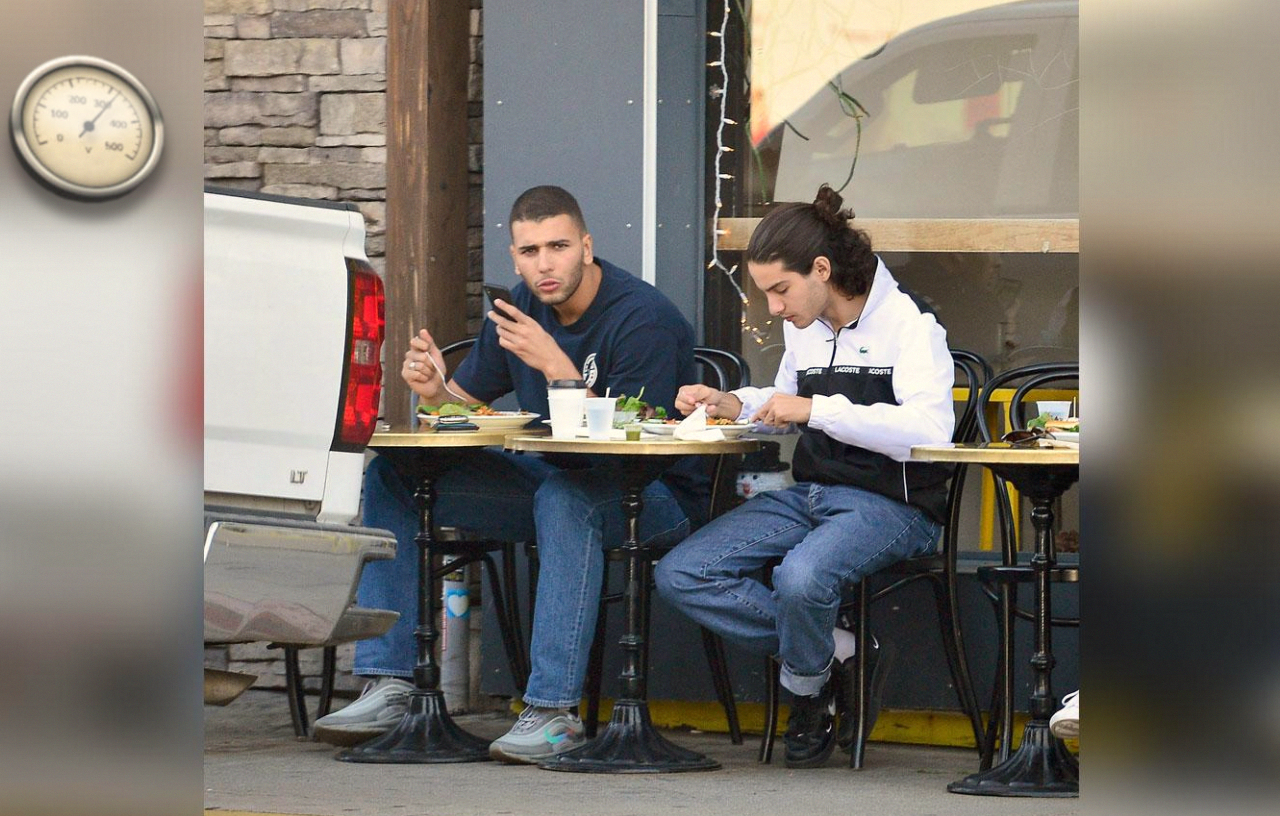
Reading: 320 V
